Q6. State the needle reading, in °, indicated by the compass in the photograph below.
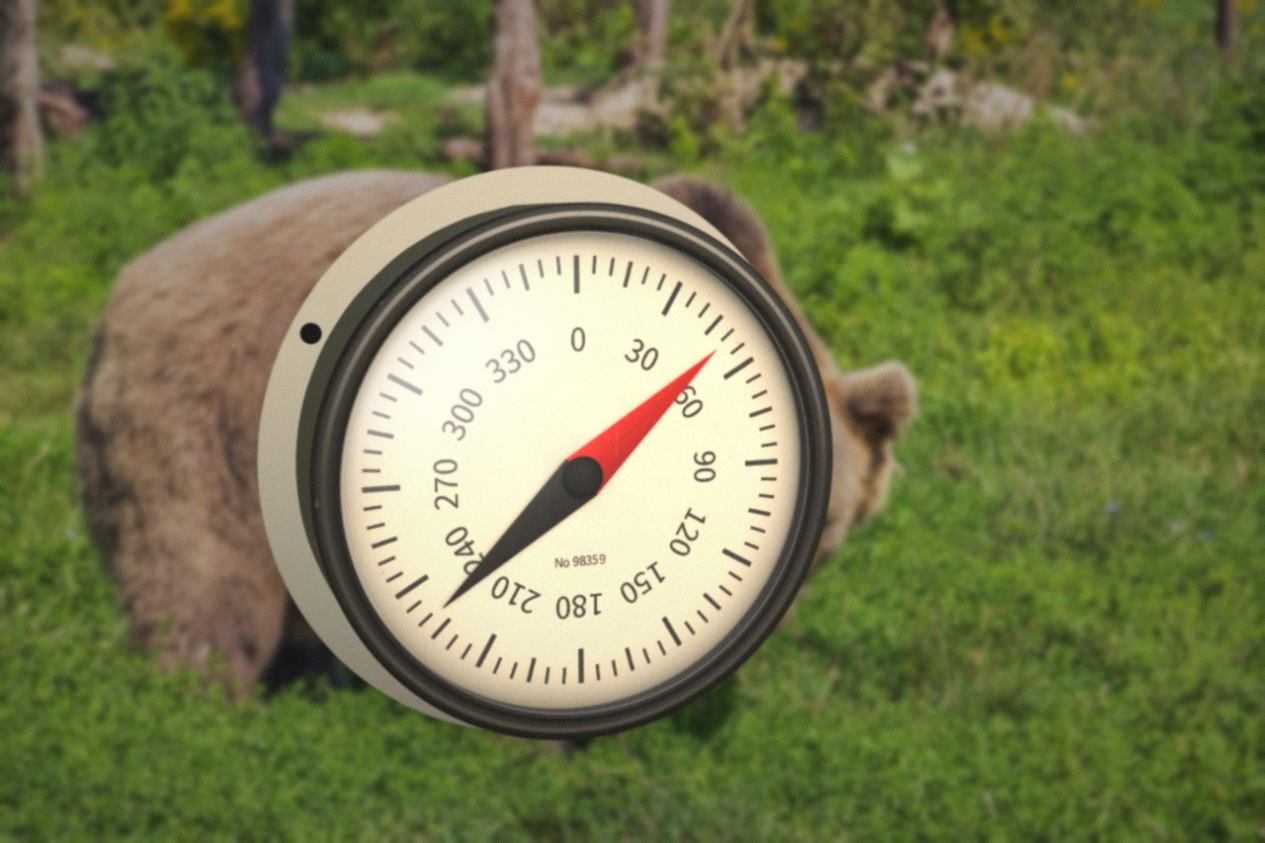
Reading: 50 °
